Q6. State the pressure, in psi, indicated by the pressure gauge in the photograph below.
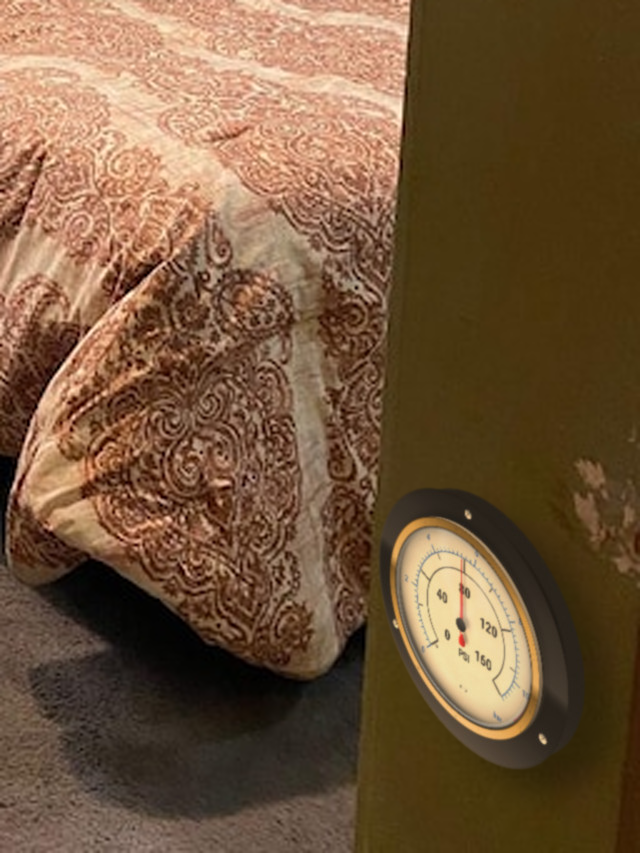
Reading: 80 psi
